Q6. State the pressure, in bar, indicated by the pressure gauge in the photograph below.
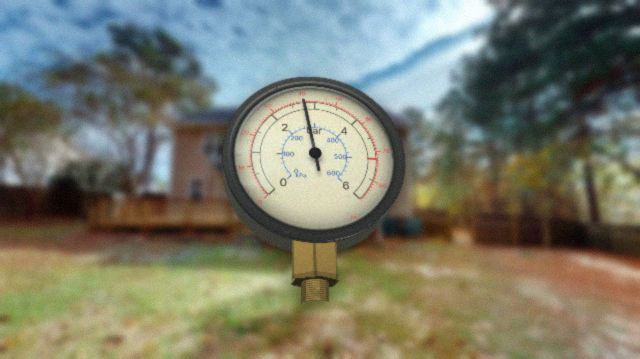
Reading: 2.75 bar
